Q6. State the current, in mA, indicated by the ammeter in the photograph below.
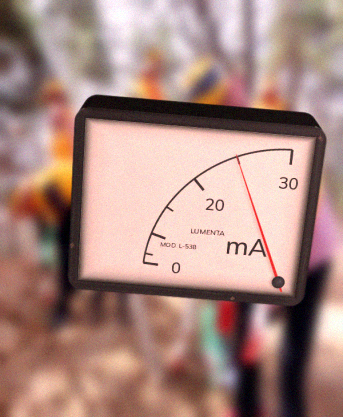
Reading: 25 mA
